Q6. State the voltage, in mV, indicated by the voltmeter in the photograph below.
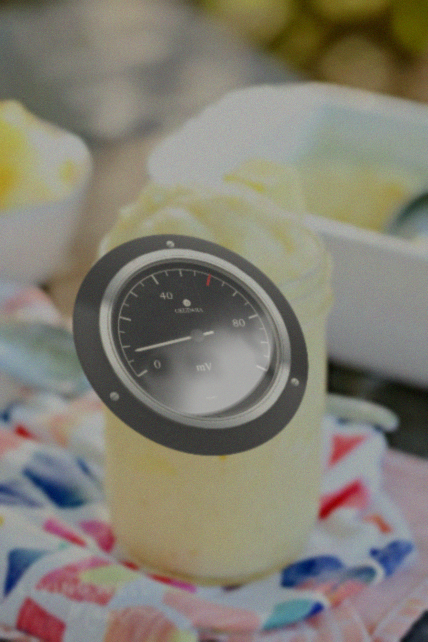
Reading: 7.5 mV
